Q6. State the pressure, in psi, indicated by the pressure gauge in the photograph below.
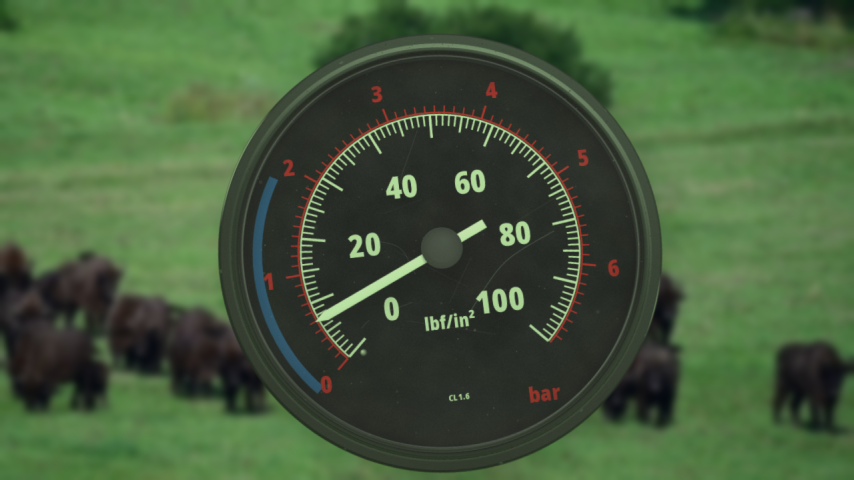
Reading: 7 psi
